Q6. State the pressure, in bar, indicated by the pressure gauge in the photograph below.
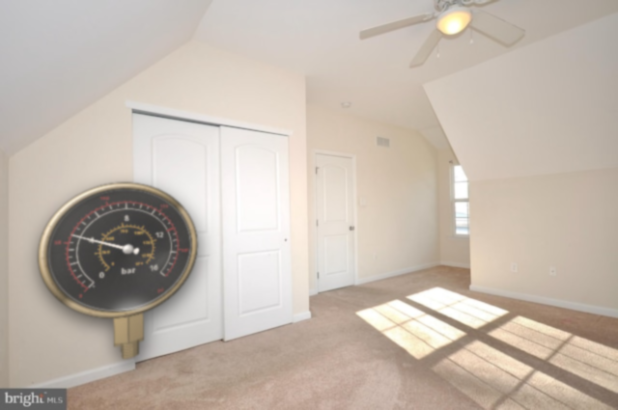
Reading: 4 bar
